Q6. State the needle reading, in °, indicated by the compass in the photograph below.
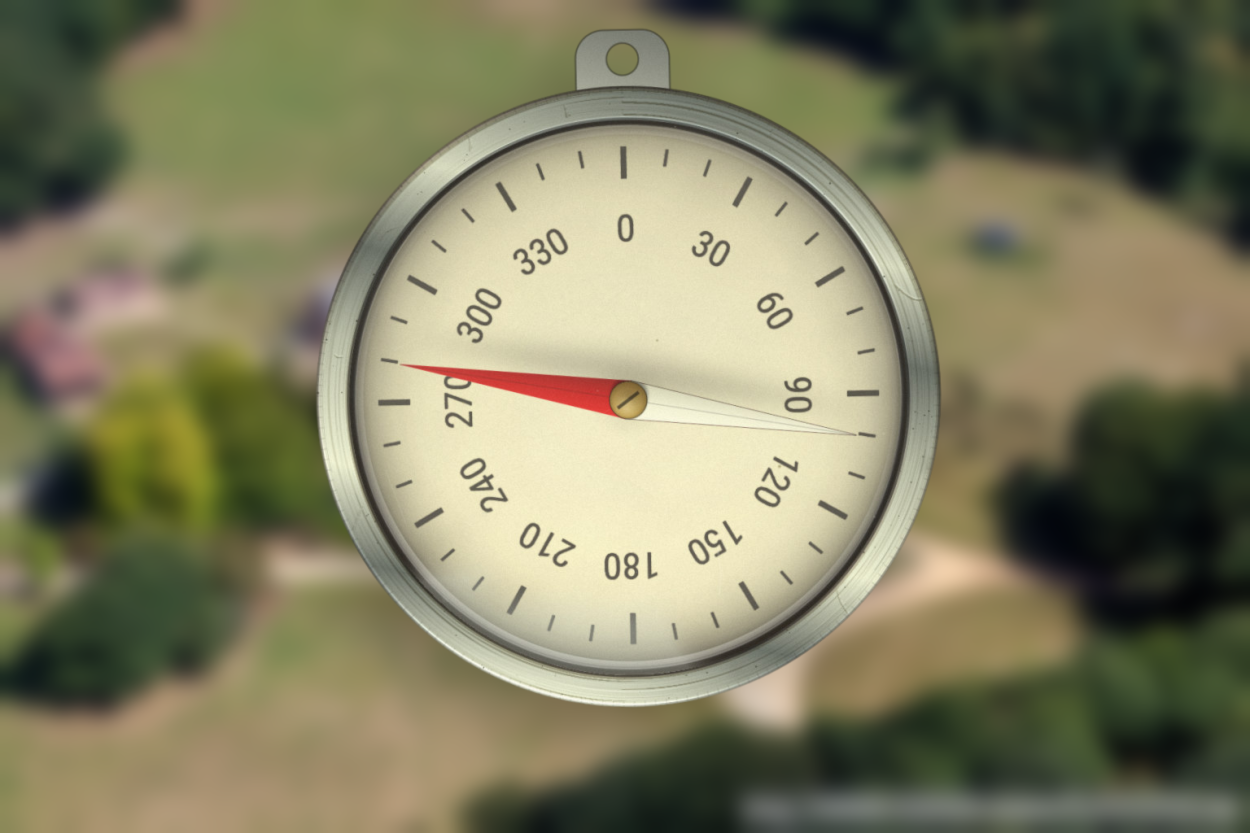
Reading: 280 °
